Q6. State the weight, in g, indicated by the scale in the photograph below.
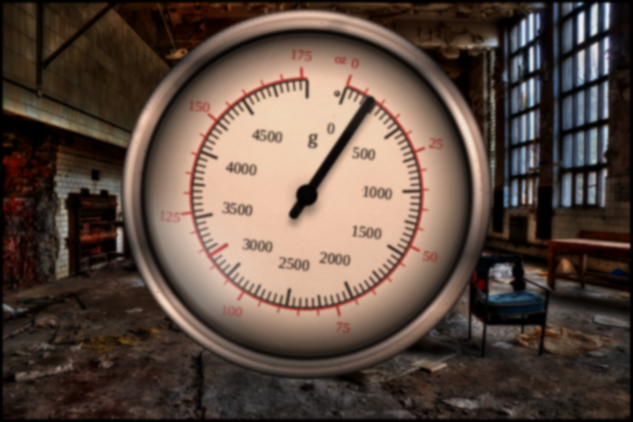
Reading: 200 g
